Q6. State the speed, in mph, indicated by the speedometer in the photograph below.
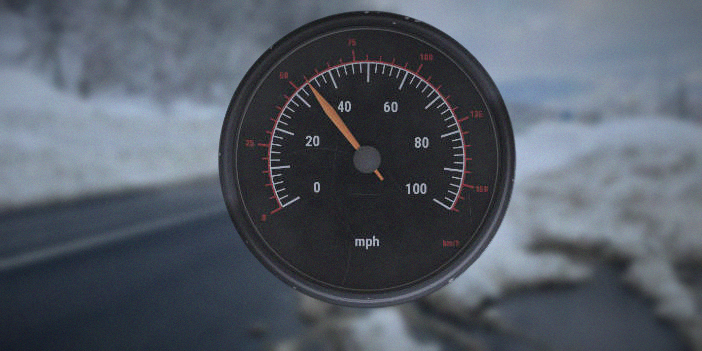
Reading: 34 mph
